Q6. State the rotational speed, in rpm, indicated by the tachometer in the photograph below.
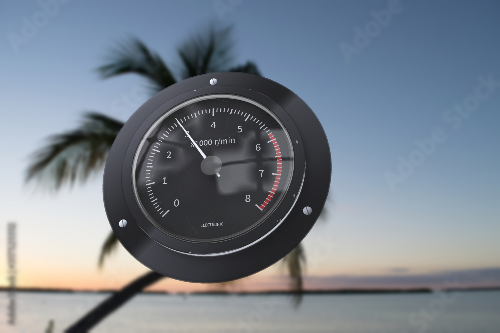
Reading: 3000 rpm
